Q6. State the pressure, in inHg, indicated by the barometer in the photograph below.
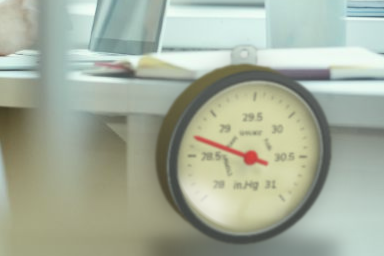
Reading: 28.7 inHg
